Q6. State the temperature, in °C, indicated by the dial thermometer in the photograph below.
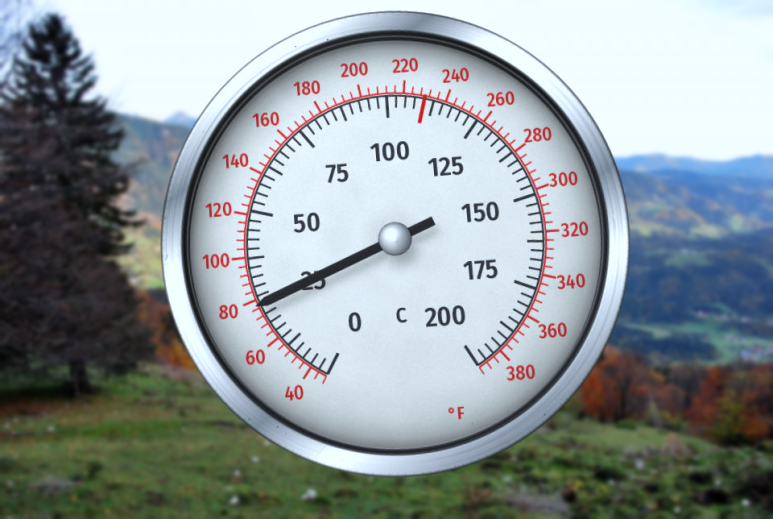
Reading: 25 °C
